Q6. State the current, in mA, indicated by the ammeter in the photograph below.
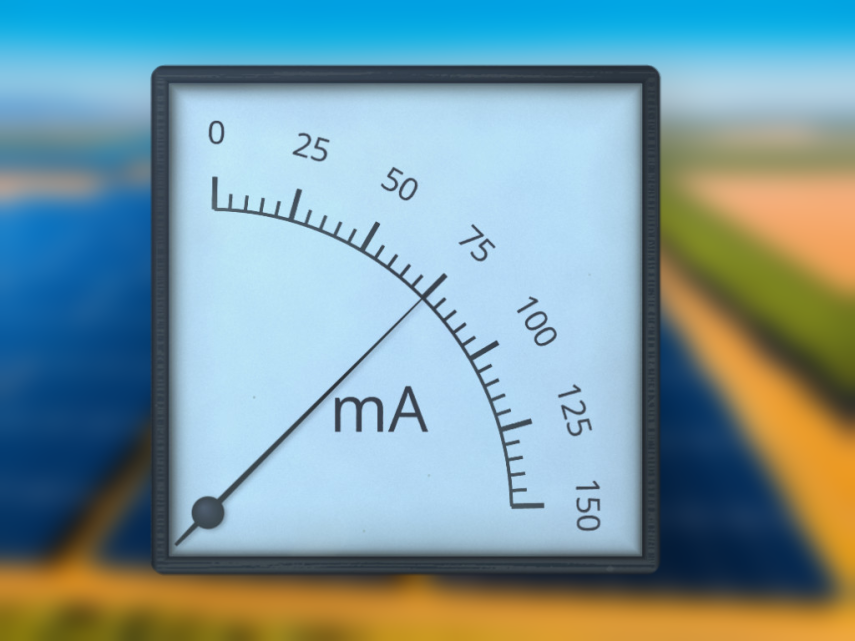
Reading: 75 mA
